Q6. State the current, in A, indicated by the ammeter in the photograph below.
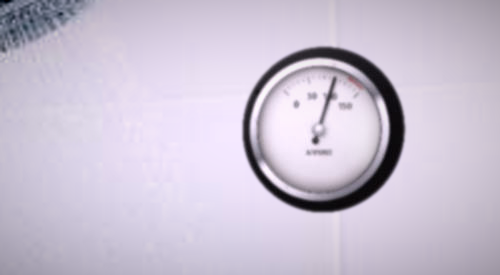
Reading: 100 A
